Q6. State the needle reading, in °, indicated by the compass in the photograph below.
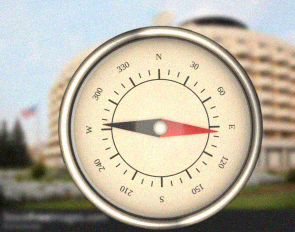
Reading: 95 °
